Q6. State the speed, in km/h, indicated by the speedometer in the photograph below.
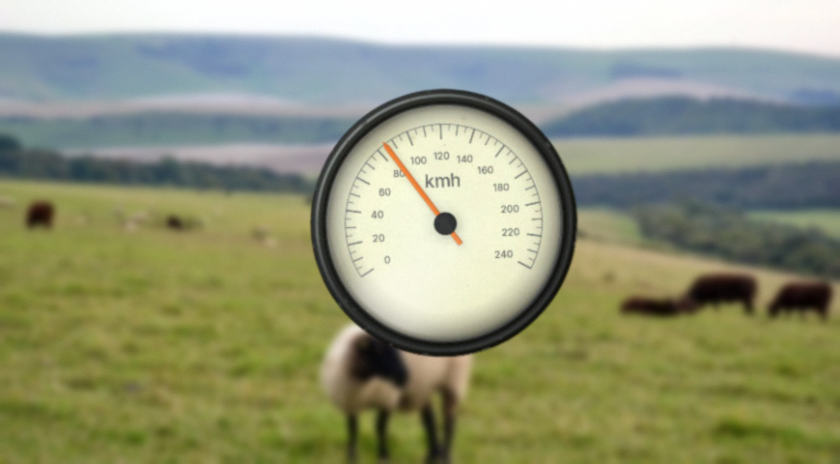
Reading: 85 km/h
